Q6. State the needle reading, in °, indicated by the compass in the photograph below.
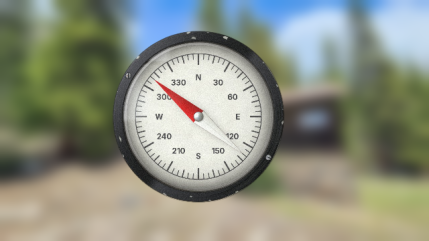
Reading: 310 °
